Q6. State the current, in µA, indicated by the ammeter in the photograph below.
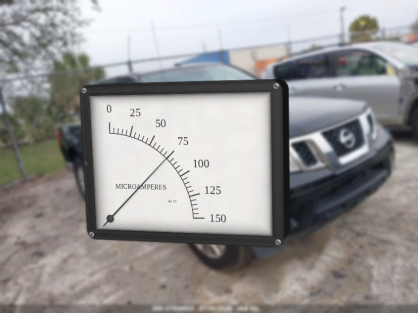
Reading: 75 µA
